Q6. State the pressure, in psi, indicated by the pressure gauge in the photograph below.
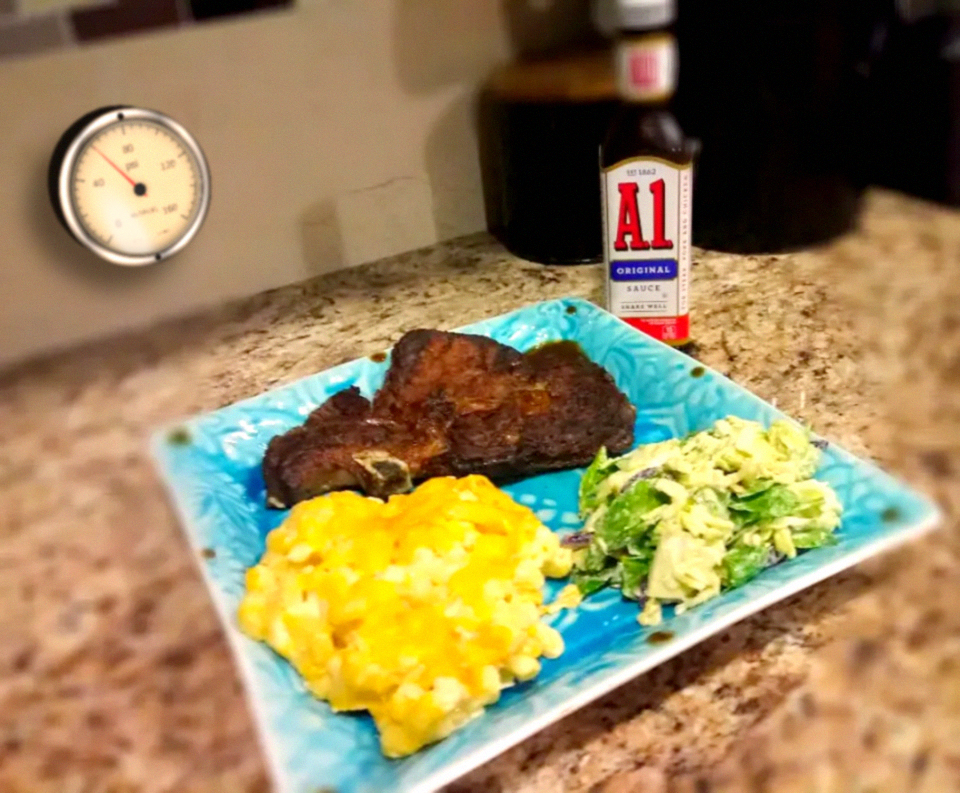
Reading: 60 psi
